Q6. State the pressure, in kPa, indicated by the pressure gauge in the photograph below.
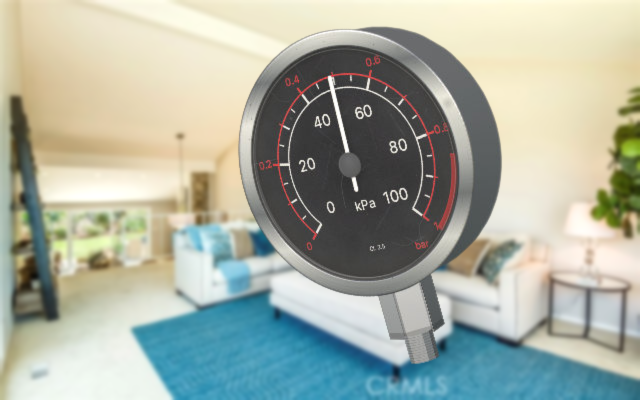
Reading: 50 kPa
